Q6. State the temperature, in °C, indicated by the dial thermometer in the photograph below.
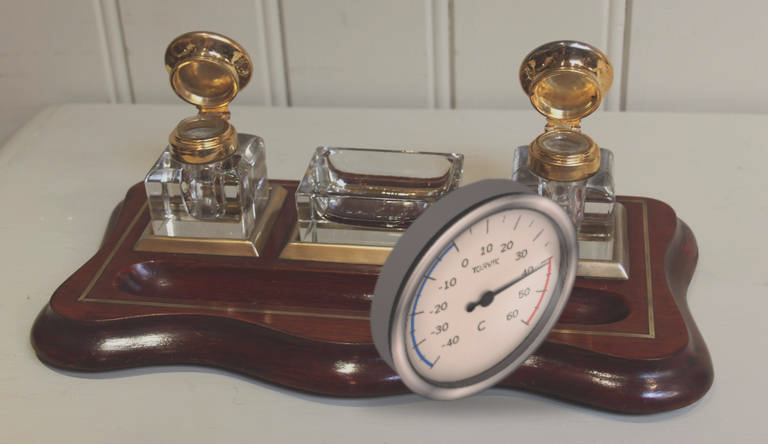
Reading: 40 °C
